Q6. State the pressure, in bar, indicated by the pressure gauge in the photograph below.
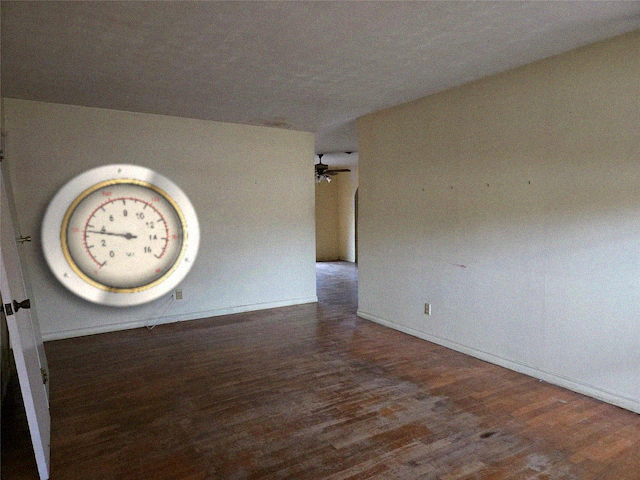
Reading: 3.5 bar
